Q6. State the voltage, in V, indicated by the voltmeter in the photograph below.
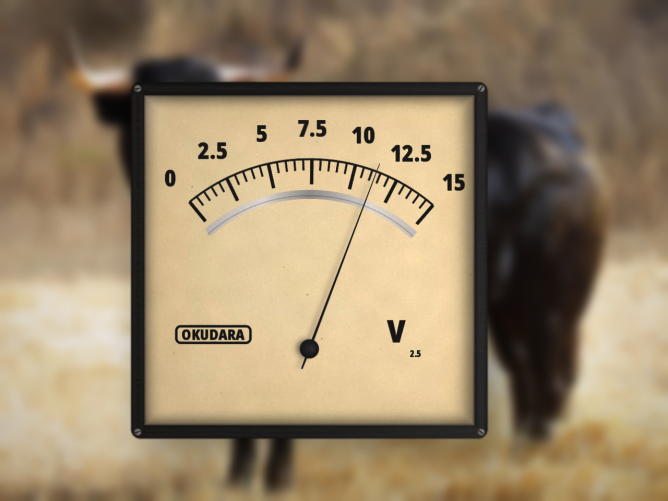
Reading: 11.25 V
